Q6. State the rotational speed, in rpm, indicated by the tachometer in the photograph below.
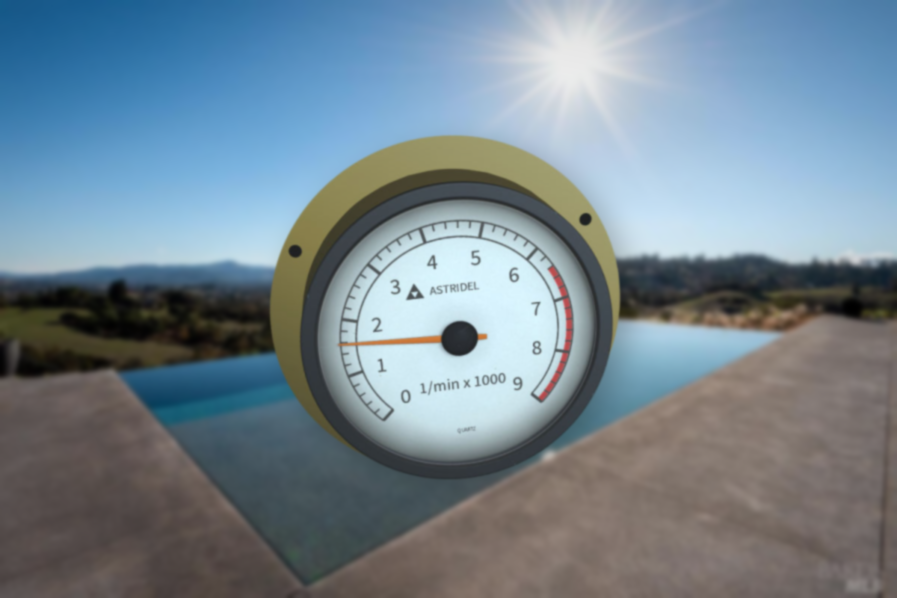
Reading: 1600 rpm
